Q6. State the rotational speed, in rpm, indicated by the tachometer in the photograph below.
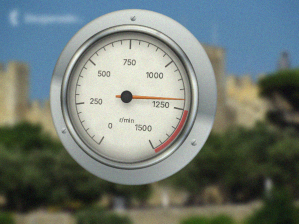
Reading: 1200 rpm
